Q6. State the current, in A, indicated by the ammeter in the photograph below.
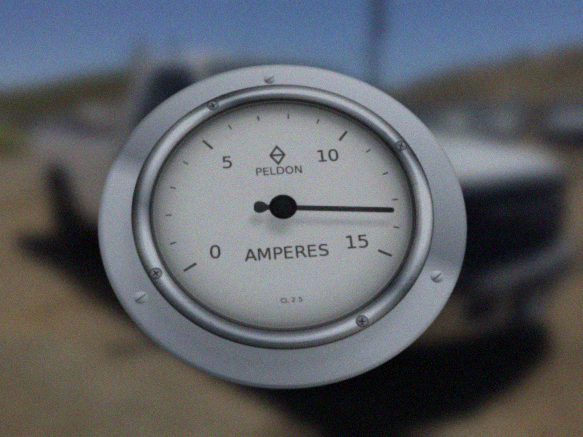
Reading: 13.5 A
